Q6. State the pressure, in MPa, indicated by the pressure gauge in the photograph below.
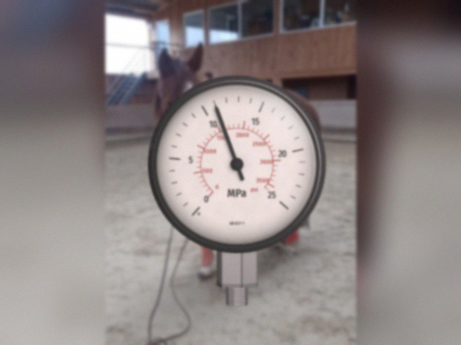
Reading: 11 MPa
